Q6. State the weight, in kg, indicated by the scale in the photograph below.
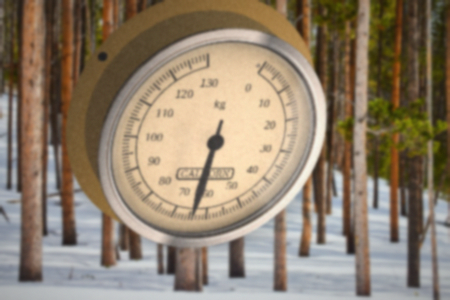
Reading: 65 kg
